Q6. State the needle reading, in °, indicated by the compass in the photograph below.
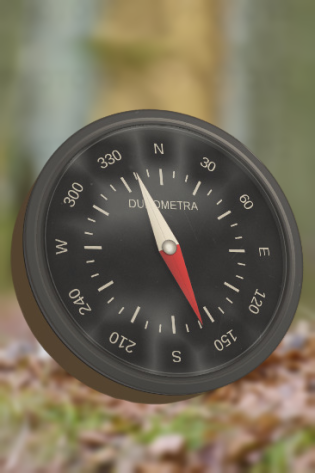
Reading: 160 °
